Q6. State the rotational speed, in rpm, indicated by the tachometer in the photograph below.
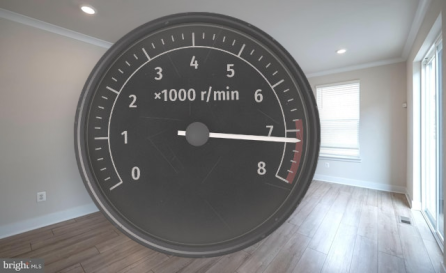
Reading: 7200 rpm
